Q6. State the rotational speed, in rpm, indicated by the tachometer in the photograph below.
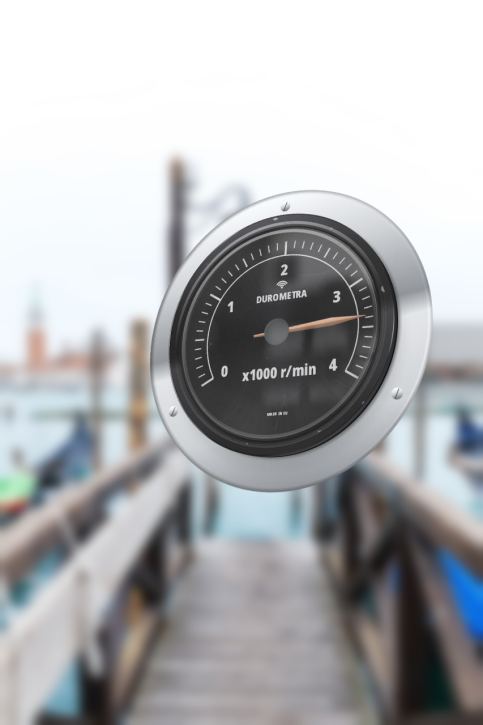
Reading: 3400 rpm
